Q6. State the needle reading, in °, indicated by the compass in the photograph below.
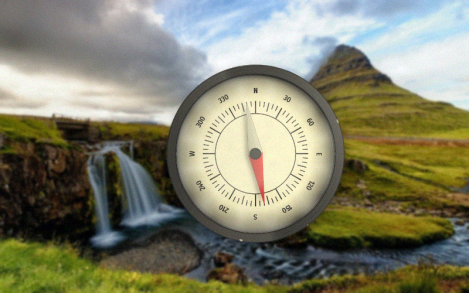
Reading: 170 °
